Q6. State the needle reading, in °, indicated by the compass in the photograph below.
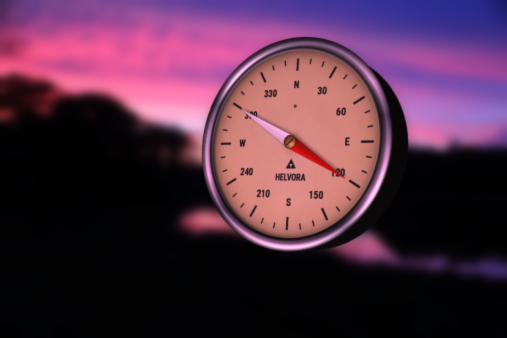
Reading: 120 °
